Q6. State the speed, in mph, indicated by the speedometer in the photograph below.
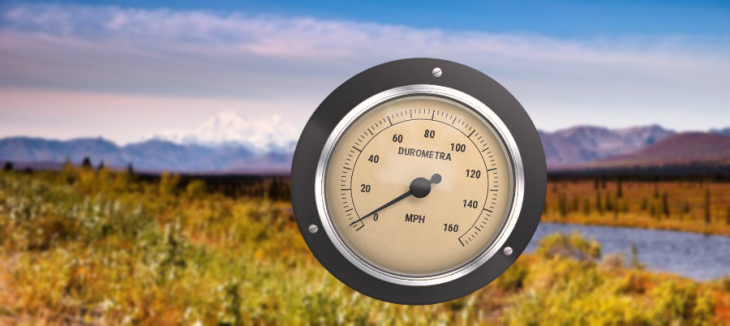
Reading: 4 mph
